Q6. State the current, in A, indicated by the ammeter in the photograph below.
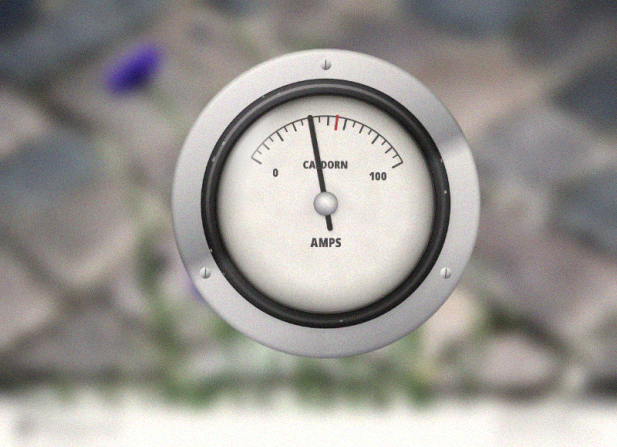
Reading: 40 A
